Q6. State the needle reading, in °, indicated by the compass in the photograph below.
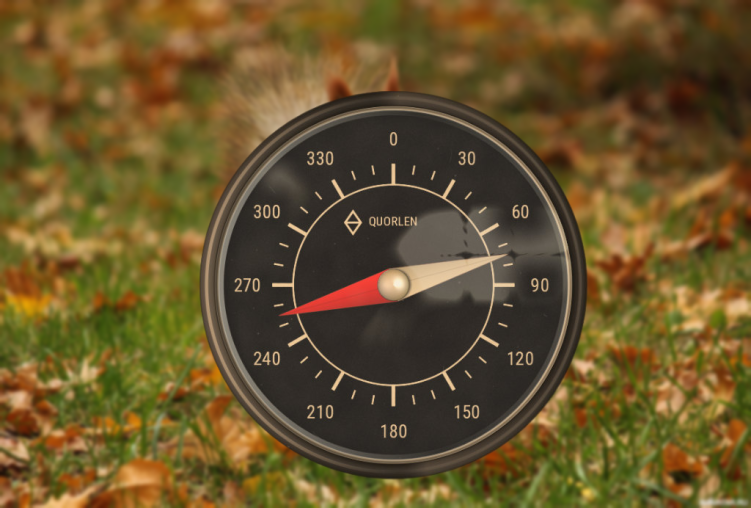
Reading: 255 °
